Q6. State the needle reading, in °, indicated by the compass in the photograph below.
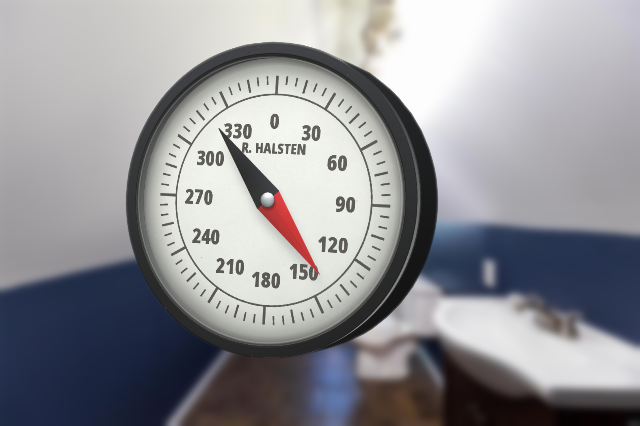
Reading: 140 °
